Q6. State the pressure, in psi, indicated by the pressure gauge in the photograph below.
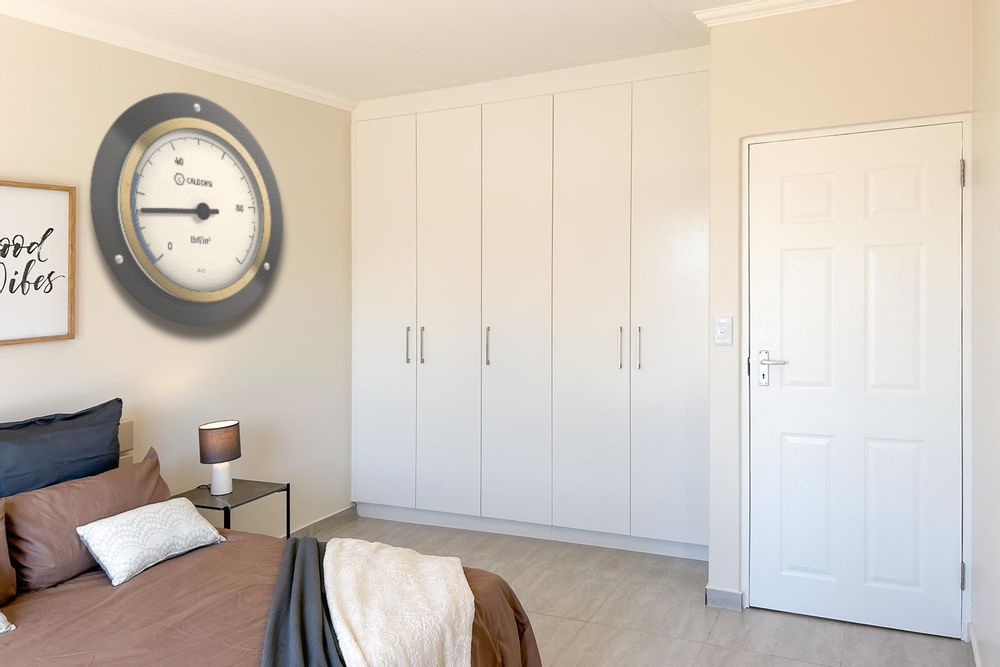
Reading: 15 psi
